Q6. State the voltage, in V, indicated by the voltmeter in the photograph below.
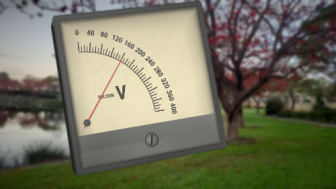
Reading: 160 V
